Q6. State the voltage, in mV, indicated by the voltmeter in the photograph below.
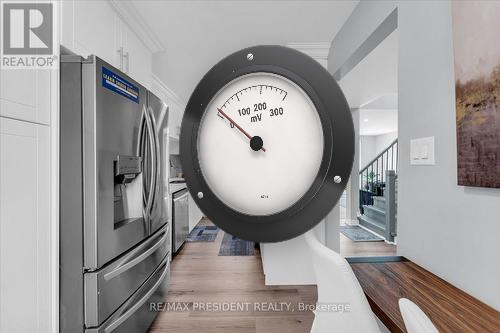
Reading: 20 mV
